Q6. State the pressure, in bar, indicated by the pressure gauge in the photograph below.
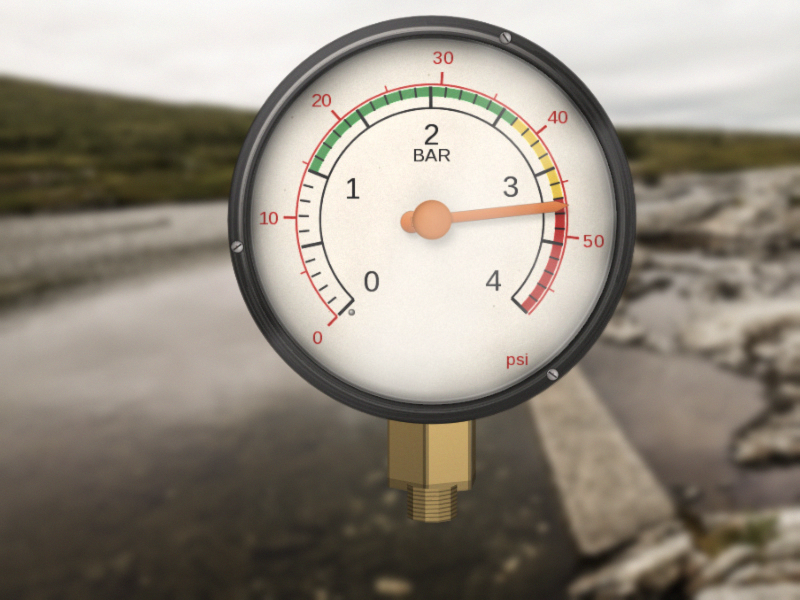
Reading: 3.25 bar
